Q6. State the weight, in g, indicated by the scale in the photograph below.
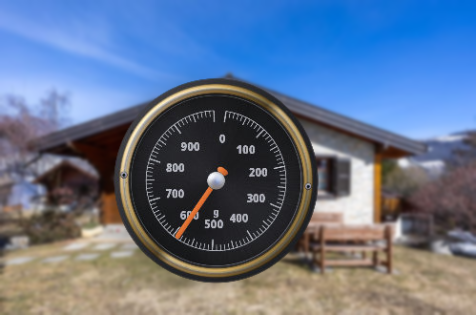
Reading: 590 g
